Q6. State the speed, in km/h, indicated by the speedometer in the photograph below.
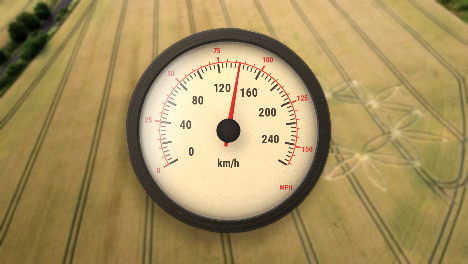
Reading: 140 km/h
